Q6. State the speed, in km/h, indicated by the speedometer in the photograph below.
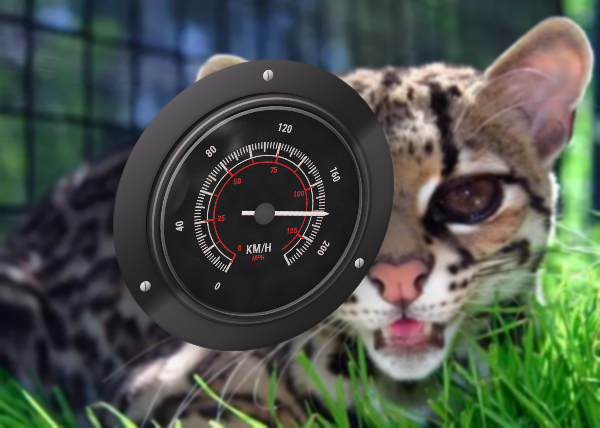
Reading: 180 km/h
